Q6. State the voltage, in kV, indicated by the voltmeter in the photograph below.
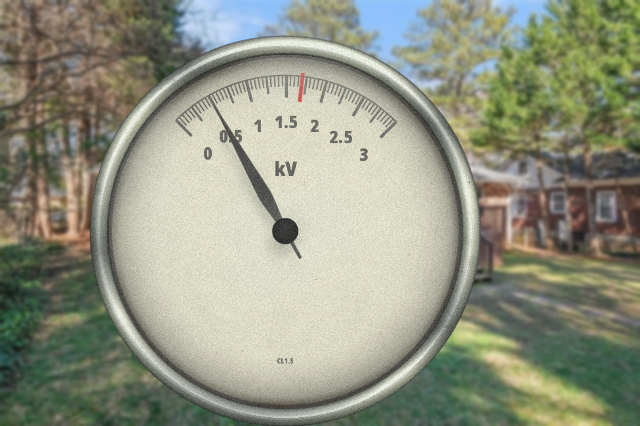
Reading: 0.5 kV
